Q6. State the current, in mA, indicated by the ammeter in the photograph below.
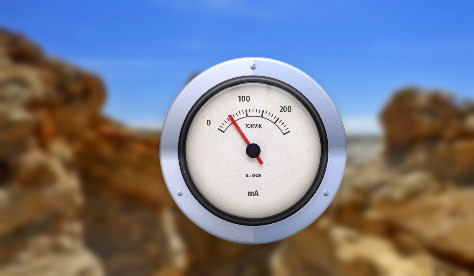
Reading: 50 mA
